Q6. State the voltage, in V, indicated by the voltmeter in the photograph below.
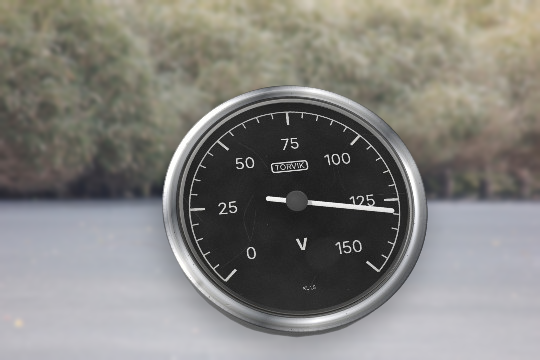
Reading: 130 V
